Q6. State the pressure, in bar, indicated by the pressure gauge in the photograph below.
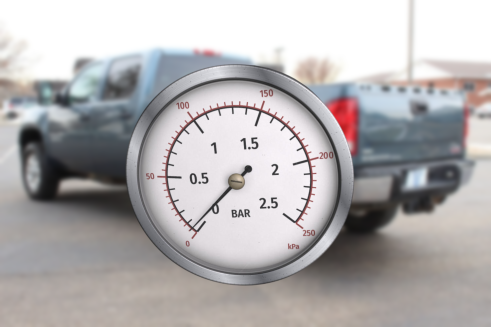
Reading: 0.05 bar
